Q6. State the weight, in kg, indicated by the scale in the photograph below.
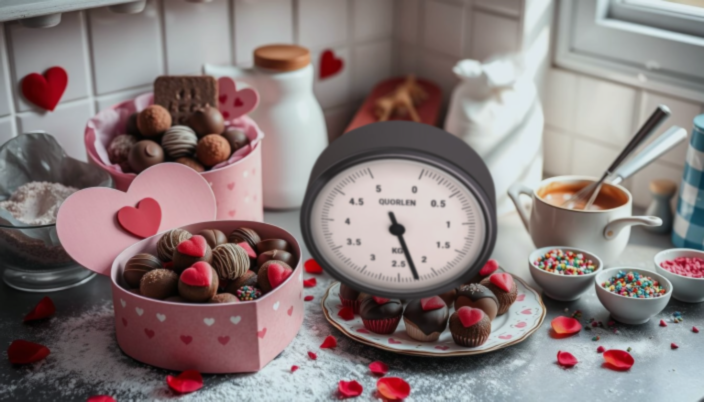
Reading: 2.25 kg
